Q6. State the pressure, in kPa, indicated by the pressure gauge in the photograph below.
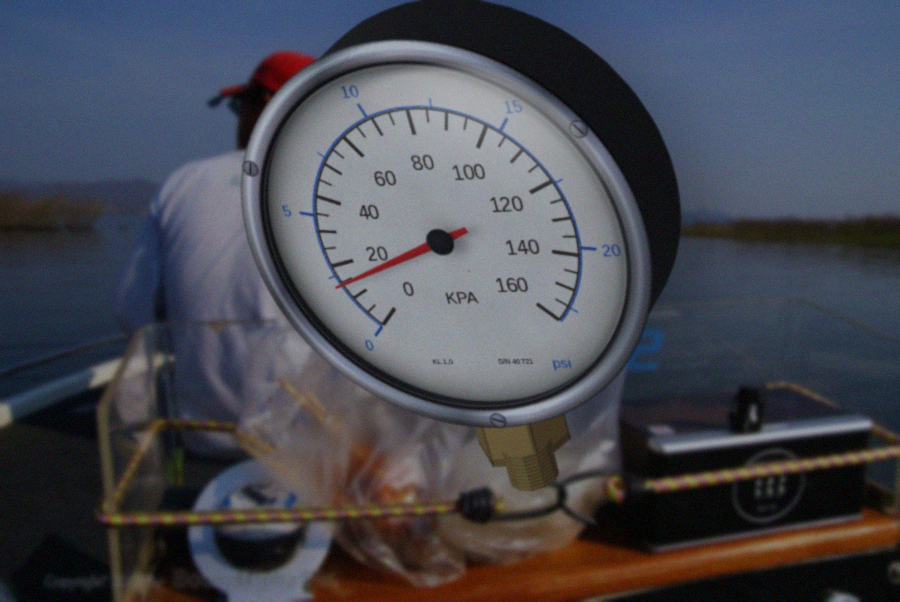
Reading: 15 kPa
